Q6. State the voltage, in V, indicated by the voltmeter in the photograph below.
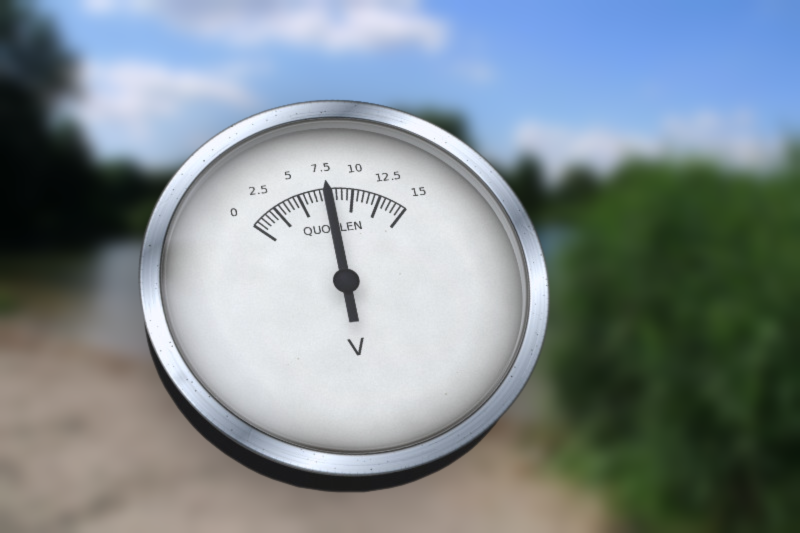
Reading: 7.5 V
